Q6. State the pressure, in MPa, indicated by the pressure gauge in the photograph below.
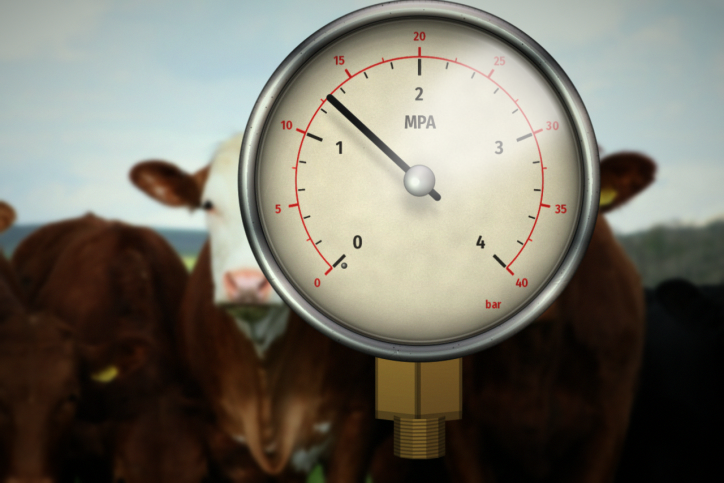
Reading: 1.3 MPa
